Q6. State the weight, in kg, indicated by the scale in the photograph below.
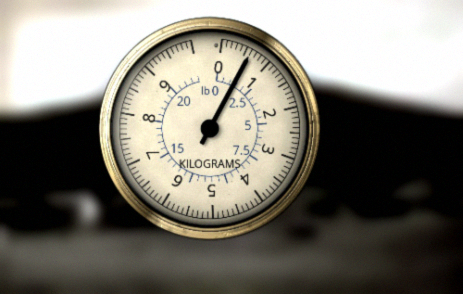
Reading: 0.6 kg
